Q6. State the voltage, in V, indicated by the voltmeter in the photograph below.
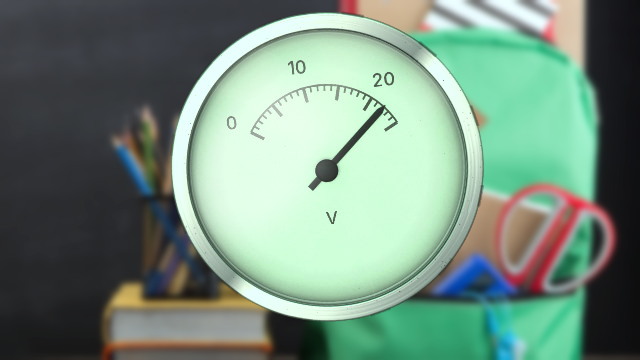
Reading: 22 V
